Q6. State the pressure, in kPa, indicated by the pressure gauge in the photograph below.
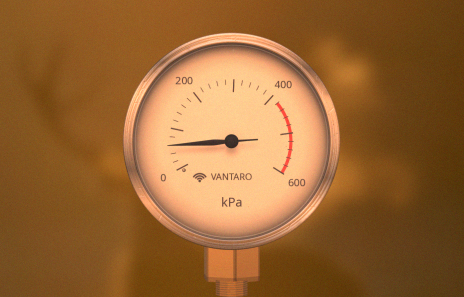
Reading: 60 kPa
